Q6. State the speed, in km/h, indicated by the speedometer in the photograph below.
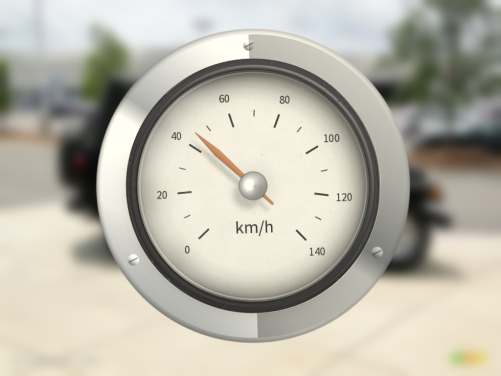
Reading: 45 km/h
